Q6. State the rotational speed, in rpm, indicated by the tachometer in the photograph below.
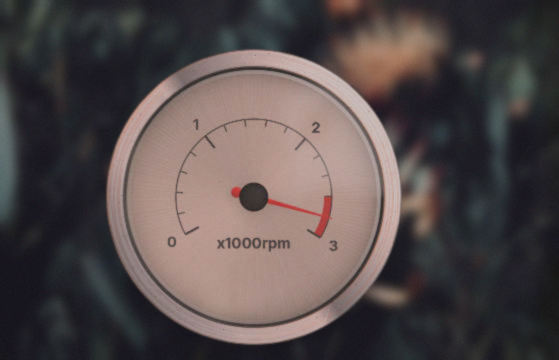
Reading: 2800 rpm
